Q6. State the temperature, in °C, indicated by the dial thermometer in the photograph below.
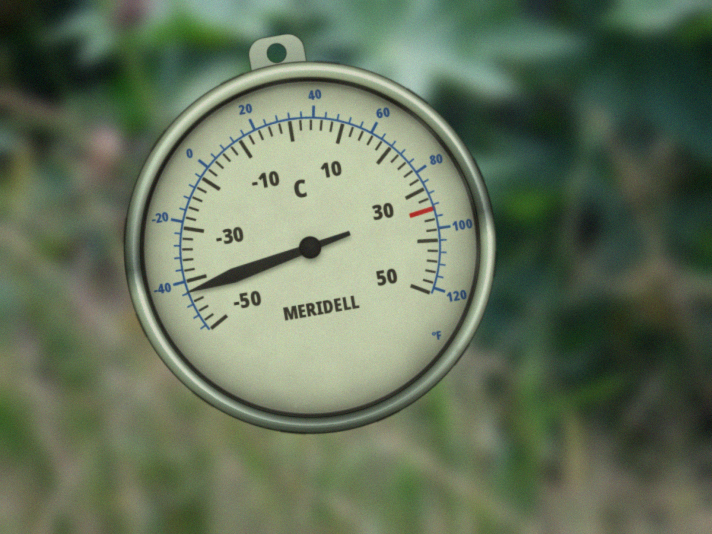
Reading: -42 °C
